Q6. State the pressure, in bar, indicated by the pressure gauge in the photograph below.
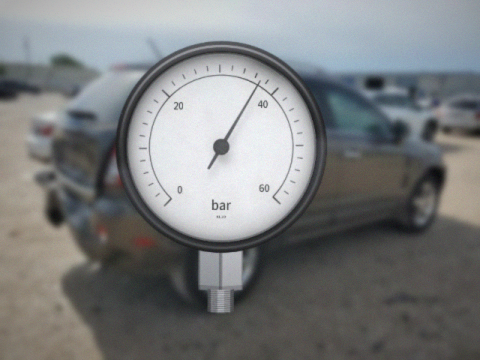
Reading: 37 bar
